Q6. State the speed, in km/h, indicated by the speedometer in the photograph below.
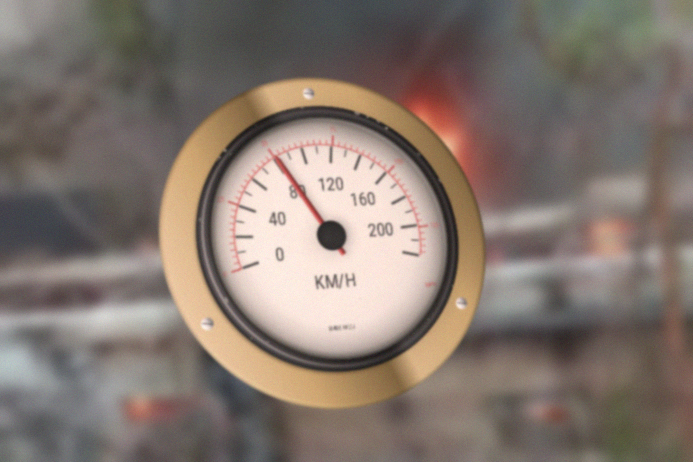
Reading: 80 km/h
